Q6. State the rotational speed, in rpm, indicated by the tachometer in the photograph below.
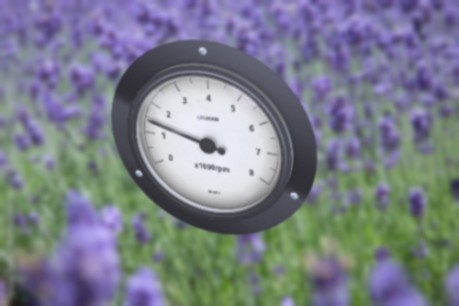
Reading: 1500 rpm
